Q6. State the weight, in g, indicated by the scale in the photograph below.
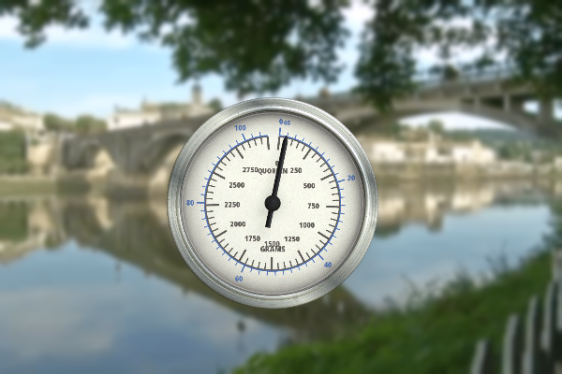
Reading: 50 g
